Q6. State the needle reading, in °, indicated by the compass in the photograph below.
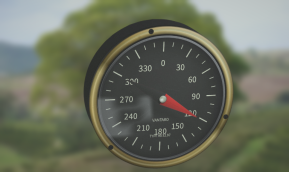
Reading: 120 °
